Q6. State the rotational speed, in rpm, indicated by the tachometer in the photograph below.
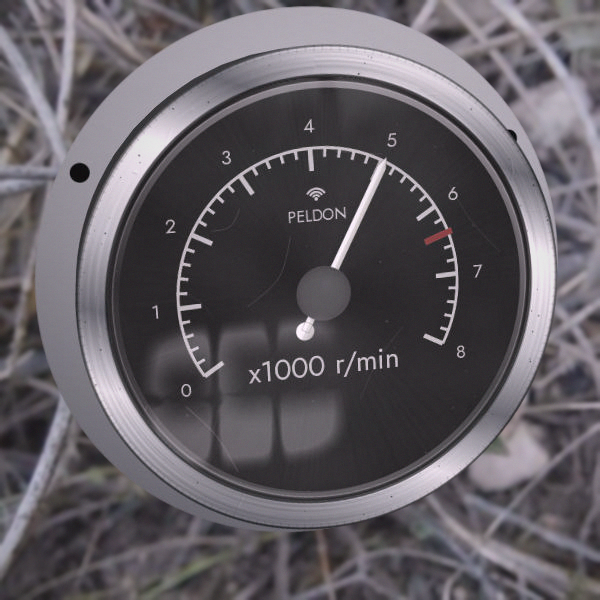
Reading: 5000 rpm
